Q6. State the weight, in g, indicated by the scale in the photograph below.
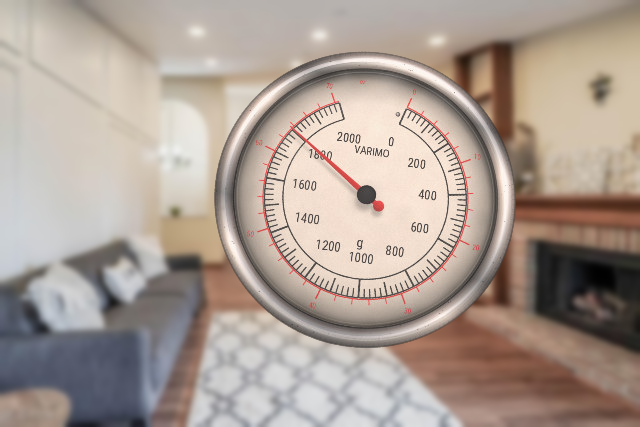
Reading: 1800 g
